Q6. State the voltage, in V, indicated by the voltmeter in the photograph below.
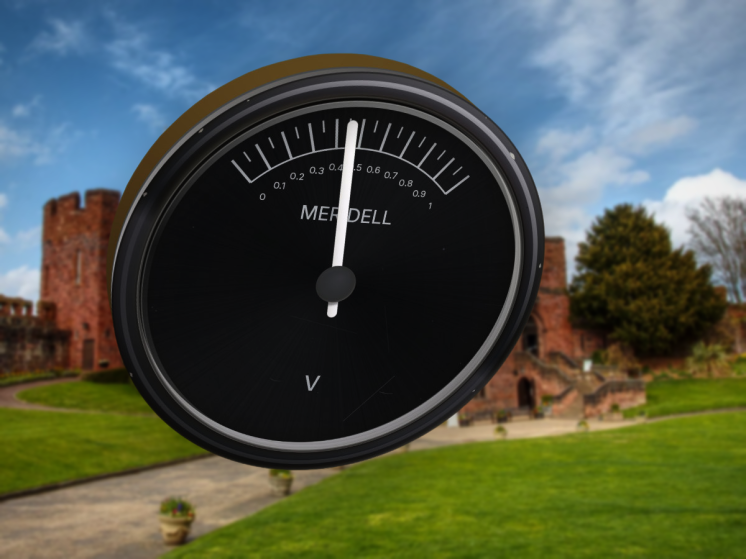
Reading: 0.45 V
